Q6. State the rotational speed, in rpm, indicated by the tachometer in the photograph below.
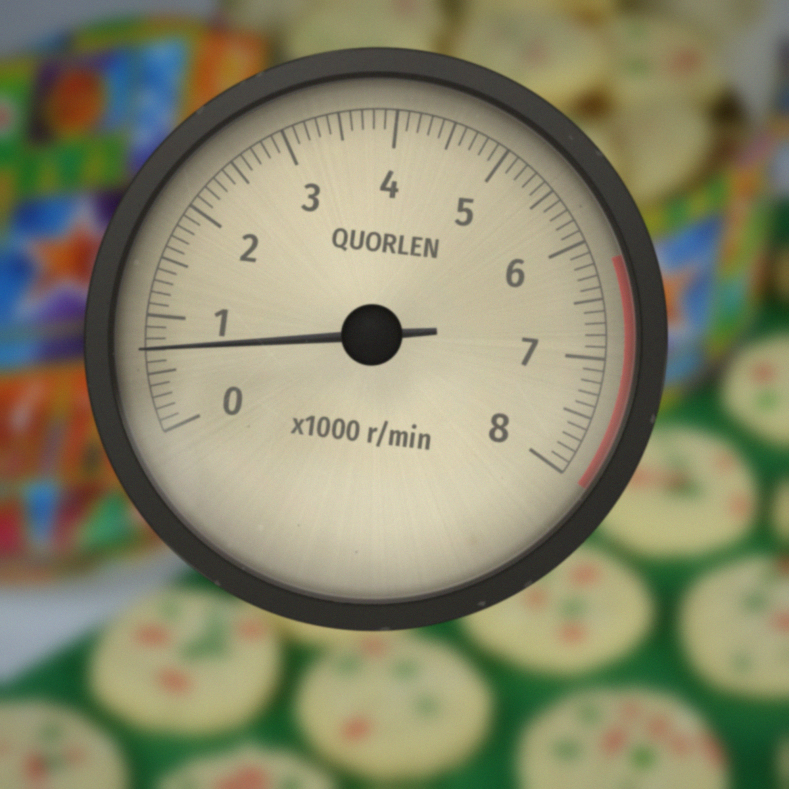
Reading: 700 rpm
